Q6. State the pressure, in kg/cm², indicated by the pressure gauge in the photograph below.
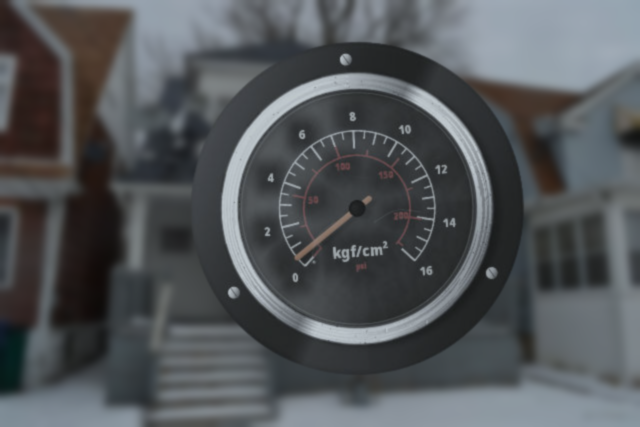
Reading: 0.5 kg/cm²
